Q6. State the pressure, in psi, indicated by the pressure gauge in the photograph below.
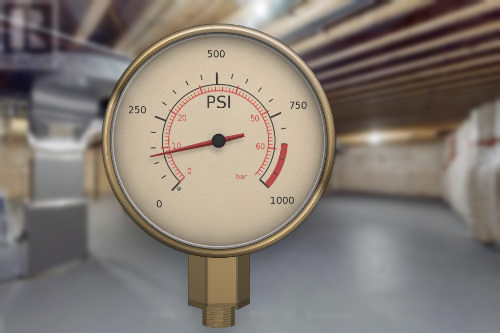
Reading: 125 psi
